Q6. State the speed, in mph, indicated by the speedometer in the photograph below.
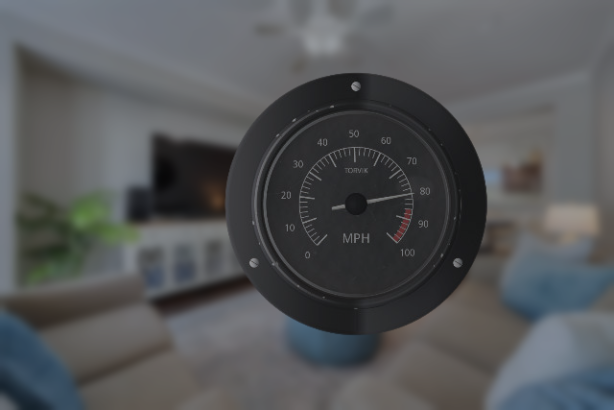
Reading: 80 mph
